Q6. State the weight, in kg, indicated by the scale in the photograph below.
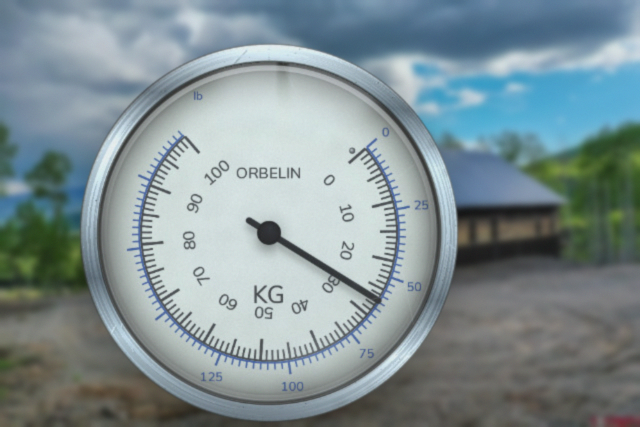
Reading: 27 kg
